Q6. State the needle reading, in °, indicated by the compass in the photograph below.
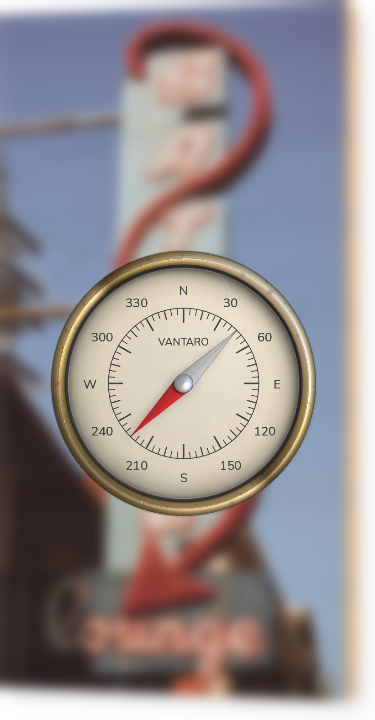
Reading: 225 °
